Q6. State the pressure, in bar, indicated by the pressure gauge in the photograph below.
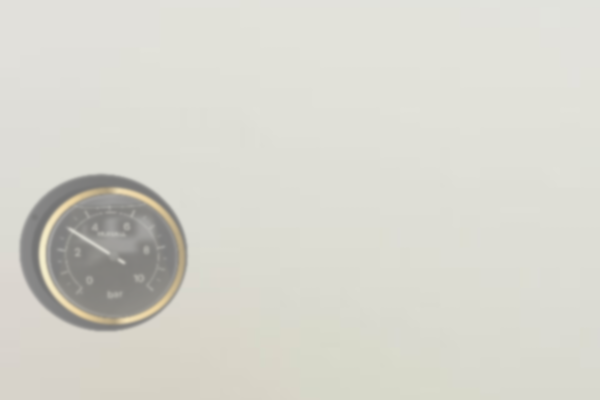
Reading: 3 bar
